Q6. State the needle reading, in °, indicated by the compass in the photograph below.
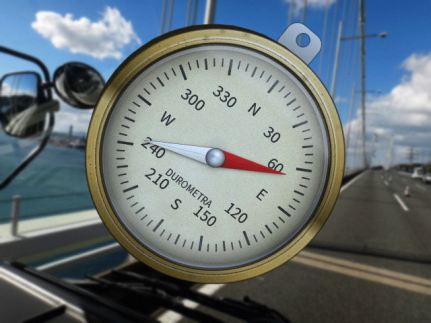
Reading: 65 °
